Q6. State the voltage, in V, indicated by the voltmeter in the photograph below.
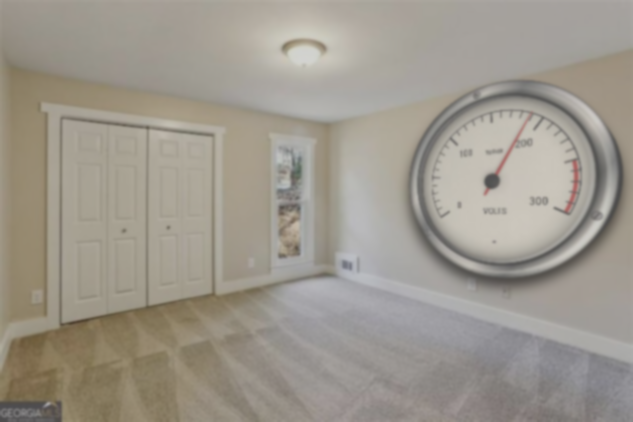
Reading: 190 V
